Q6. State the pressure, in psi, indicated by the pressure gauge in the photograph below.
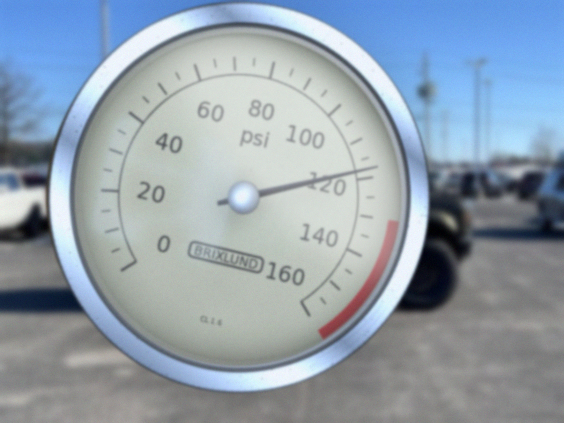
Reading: 117.5 psi
